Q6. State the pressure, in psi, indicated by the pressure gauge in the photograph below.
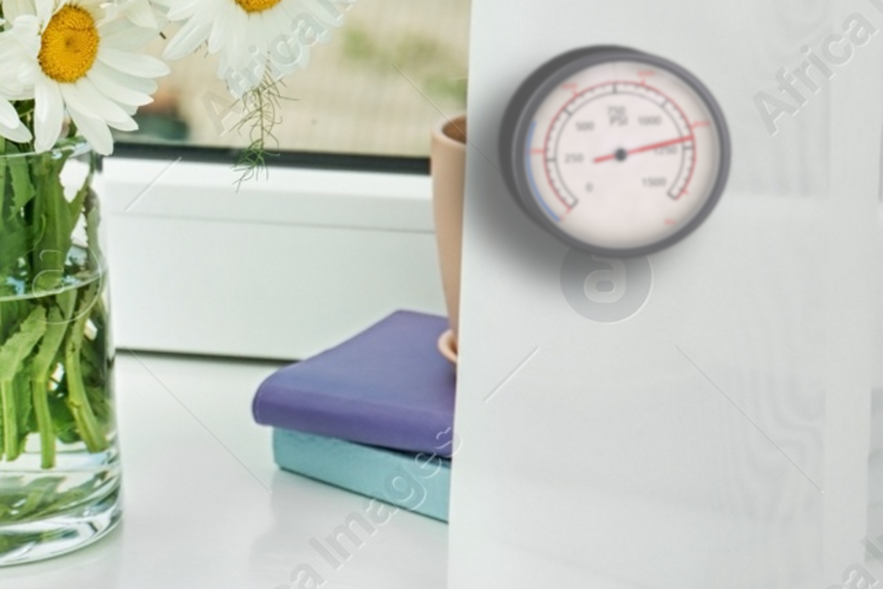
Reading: 1200 psi
